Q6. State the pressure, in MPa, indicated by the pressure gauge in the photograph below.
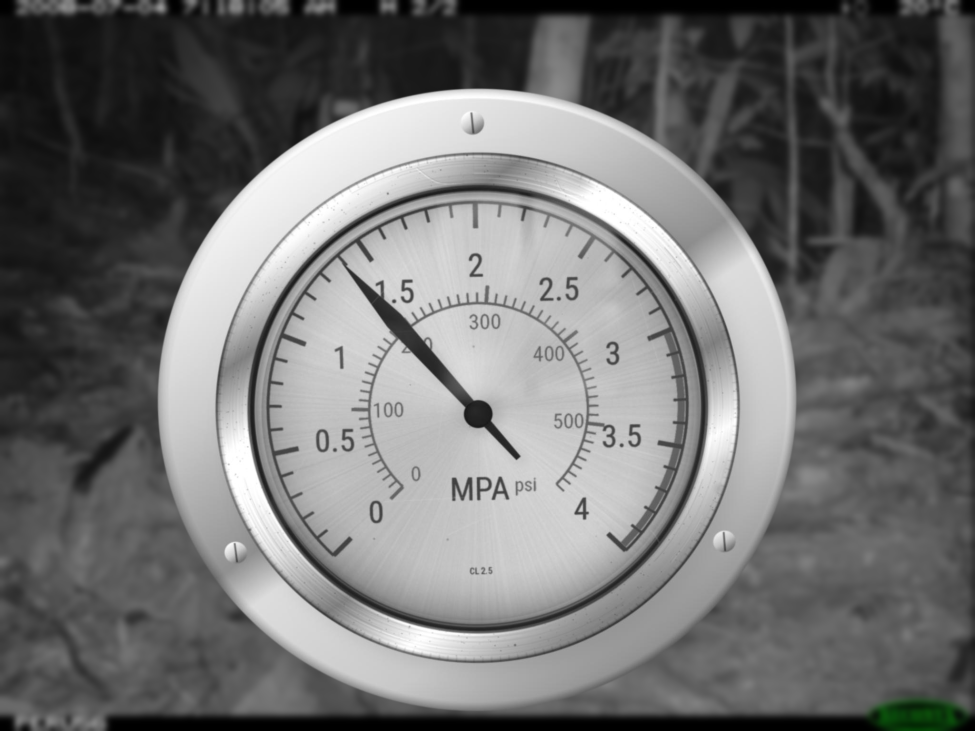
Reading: 1.4 MPa
